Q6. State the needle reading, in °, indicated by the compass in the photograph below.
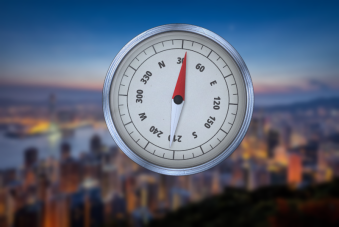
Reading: 35 °
